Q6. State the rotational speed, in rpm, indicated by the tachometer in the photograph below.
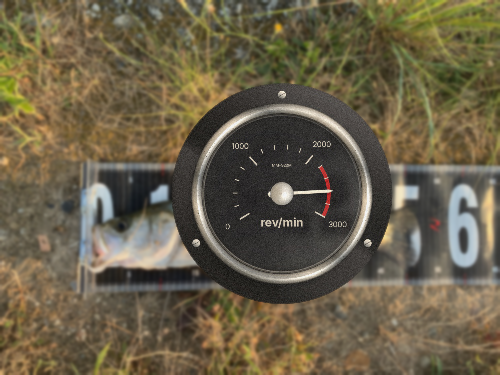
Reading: 2600 rpm
